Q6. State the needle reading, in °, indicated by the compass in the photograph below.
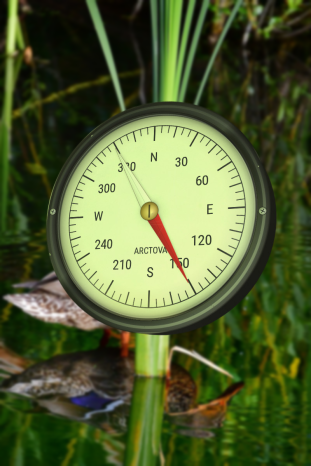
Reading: 150 °
